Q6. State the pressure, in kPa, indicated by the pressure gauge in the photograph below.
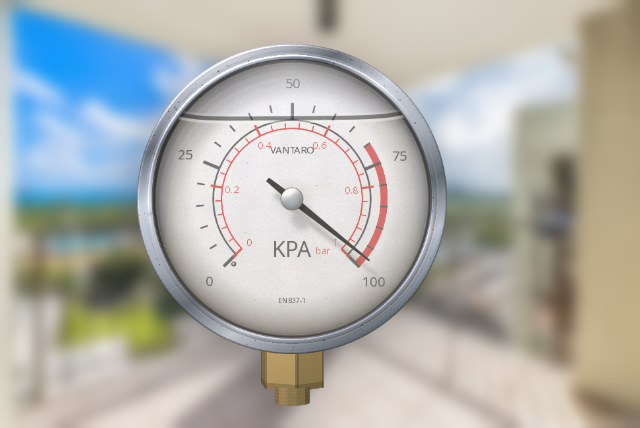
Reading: 97.5 kPa
